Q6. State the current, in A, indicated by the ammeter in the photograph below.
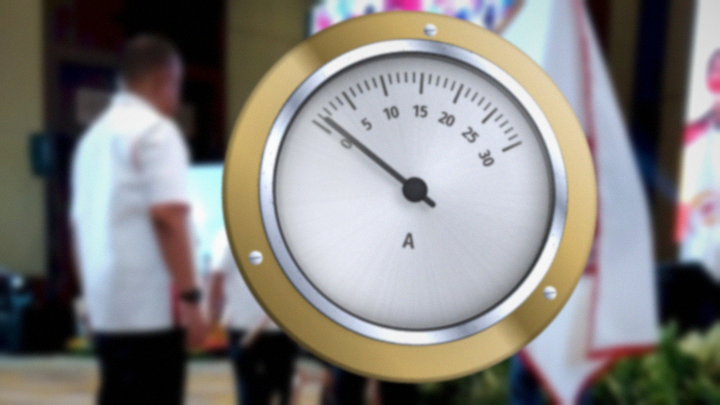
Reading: 1 A
